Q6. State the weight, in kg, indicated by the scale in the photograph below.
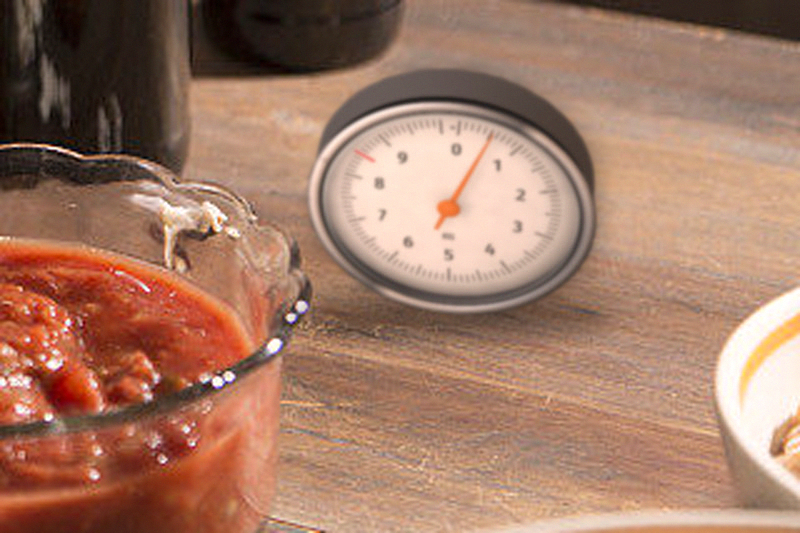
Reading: 0.5 kg
